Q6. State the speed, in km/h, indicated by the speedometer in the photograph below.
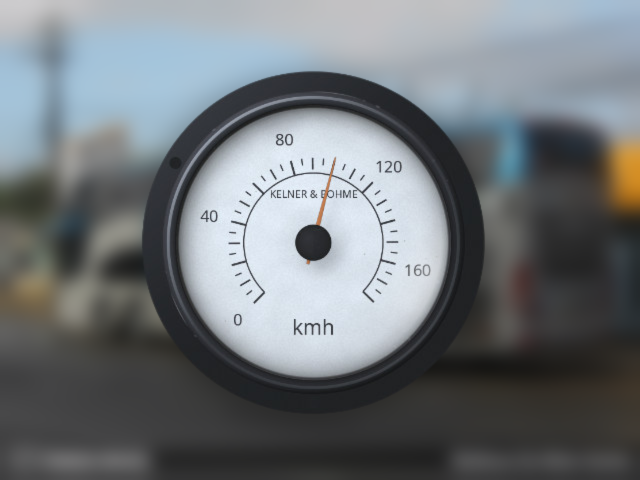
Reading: 100 km/h
